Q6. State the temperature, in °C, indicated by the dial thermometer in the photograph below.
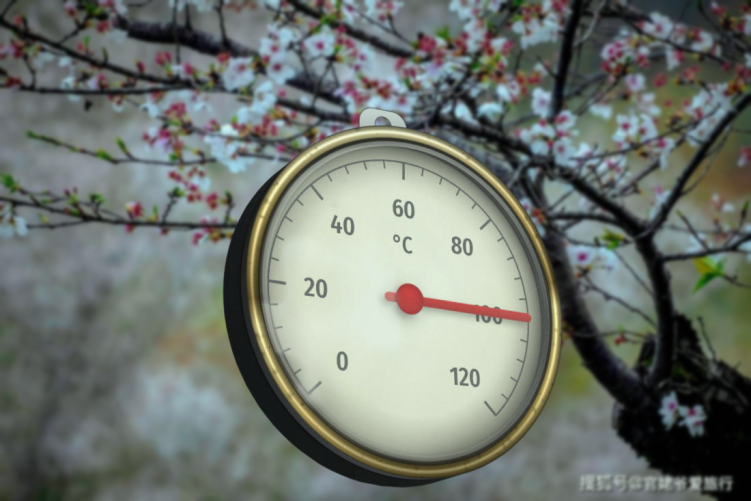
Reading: 100 °C
